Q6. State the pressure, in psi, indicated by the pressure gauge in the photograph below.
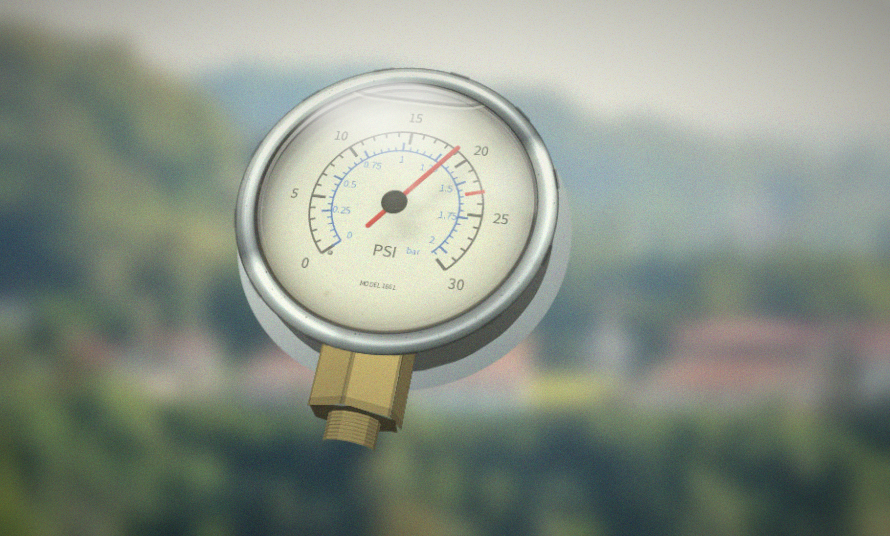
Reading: 19 psi
